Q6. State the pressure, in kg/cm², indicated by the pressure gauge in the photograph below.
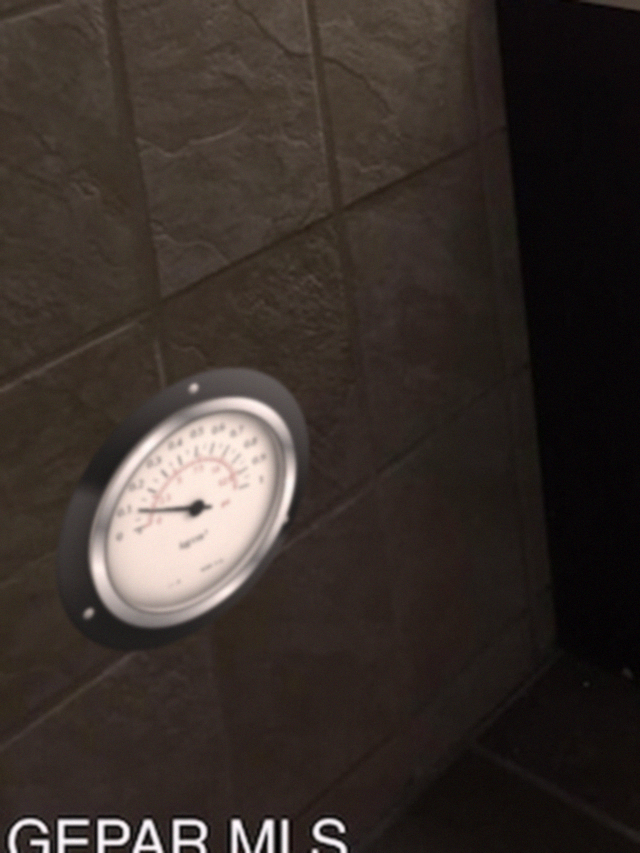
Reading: 0.1 kg/cm²
